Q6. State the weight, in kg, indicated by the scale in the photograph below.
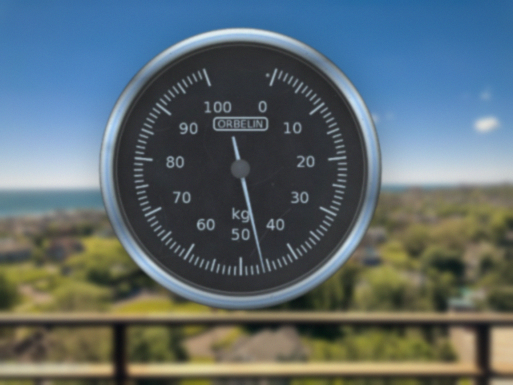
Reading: 46 kg
